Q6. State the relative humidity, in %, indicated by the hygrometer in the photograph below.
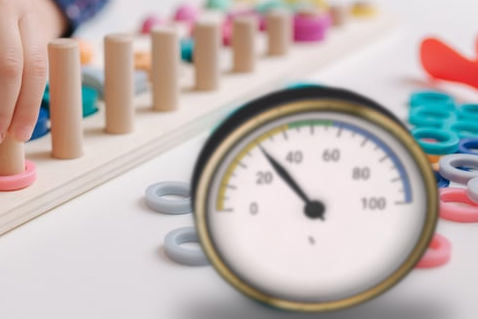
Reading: 30 %
